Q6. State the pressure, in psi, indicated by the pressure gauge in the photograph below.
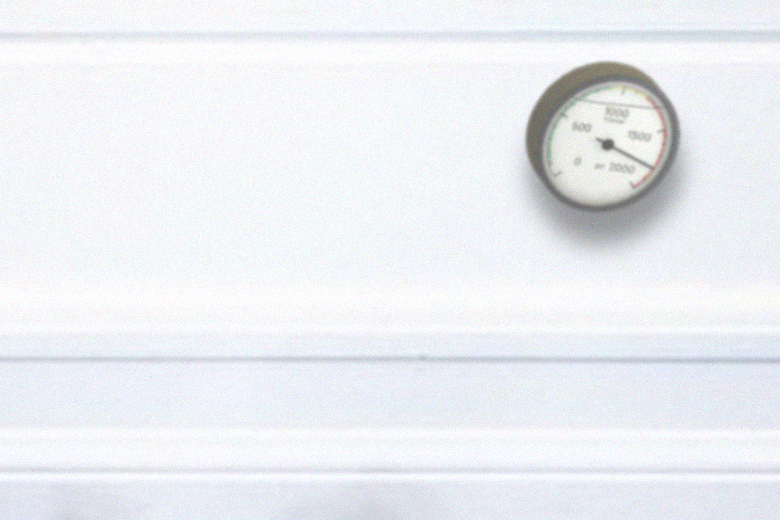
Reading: 1800 psi
